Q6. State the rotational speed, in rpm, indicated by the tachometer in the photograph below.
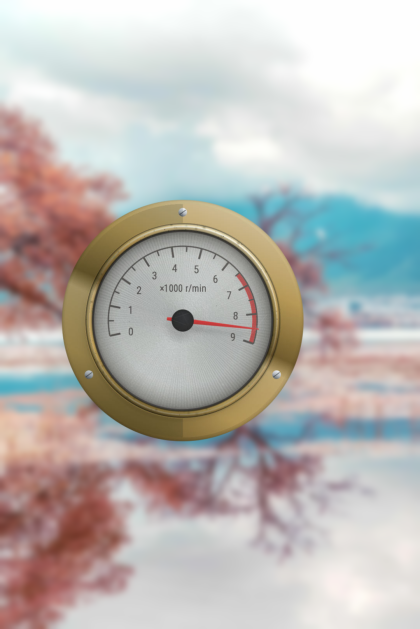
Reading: 8500 rpm
